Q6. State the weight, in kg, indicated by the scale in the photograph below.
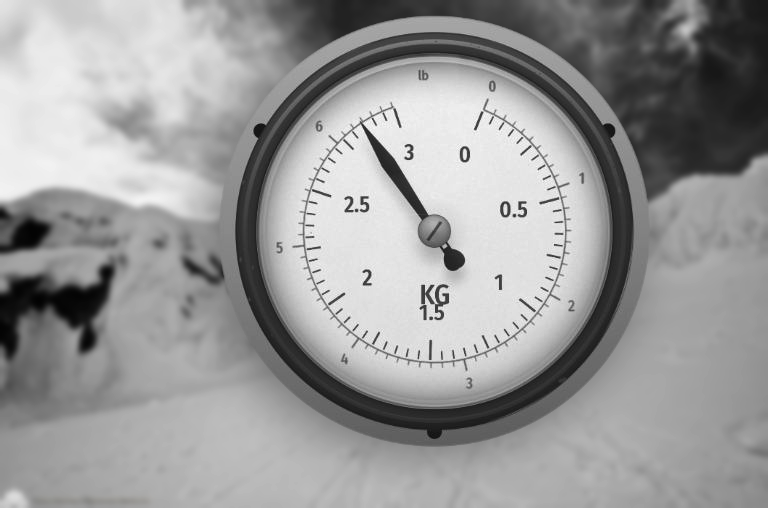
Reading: 2.85 kg
